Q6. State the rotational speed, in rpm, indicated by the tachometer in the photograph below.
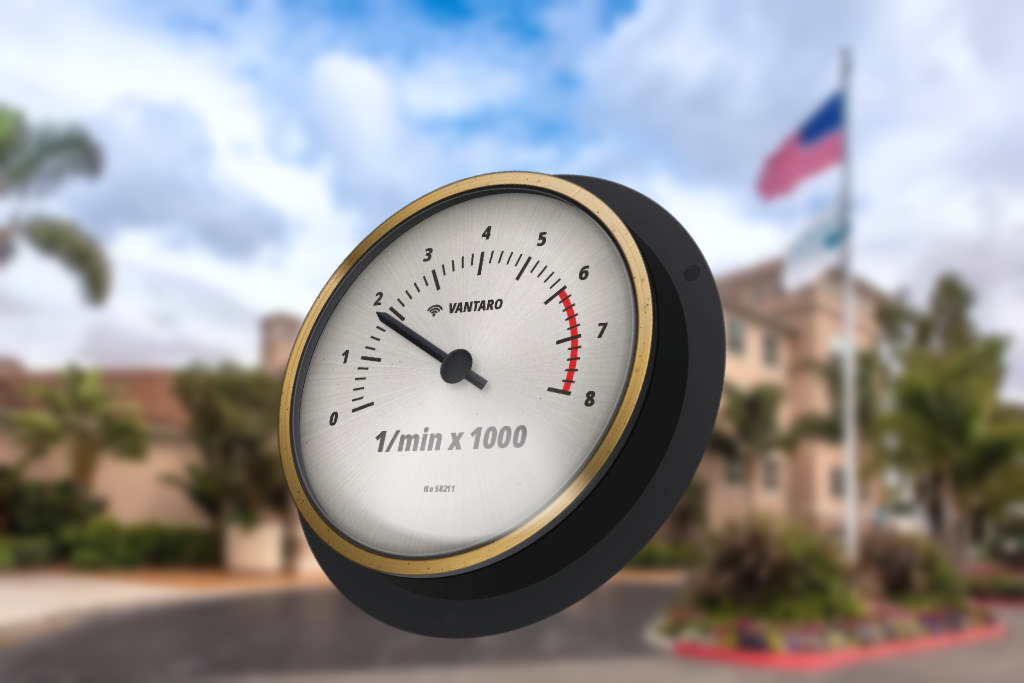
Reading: 1800 rpm
